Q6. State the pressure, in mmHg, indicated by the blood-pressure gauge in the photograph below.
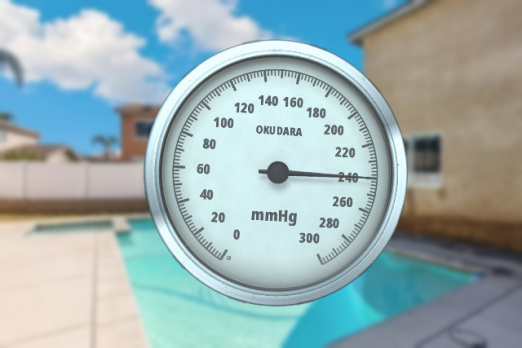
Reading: 240 mmHg
